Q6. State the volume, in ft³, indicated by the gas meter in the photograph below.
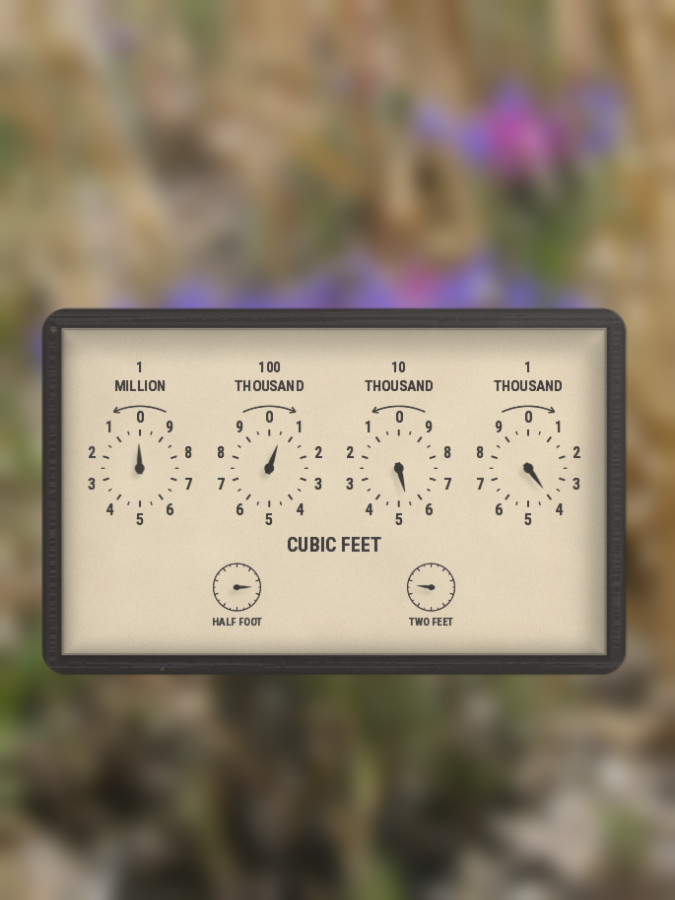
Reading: 5400 ft³
